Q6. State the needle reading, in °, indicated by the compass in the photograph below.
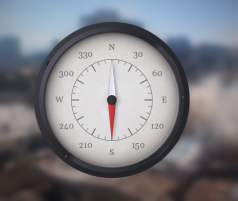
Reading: 180 °
